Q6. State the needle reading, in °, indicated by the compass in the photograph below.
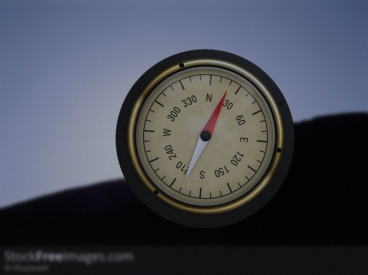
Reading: 20 °
